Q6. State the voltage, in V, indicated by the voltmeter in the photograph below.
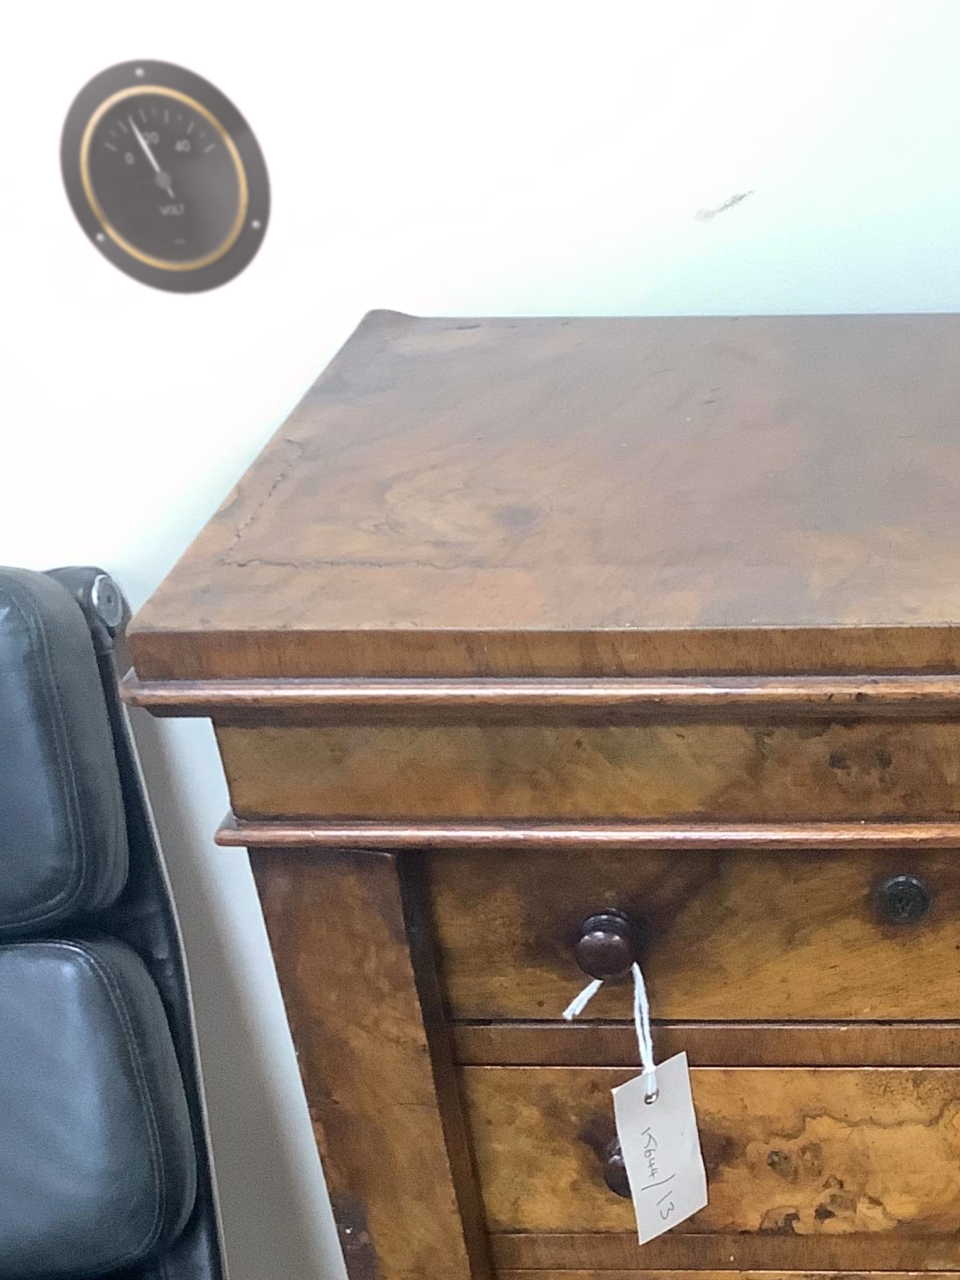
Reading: 15 V
